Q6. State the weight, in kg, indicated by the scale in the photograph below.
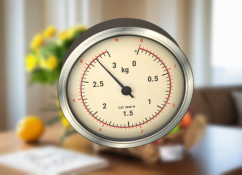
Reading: 2.85 kg
